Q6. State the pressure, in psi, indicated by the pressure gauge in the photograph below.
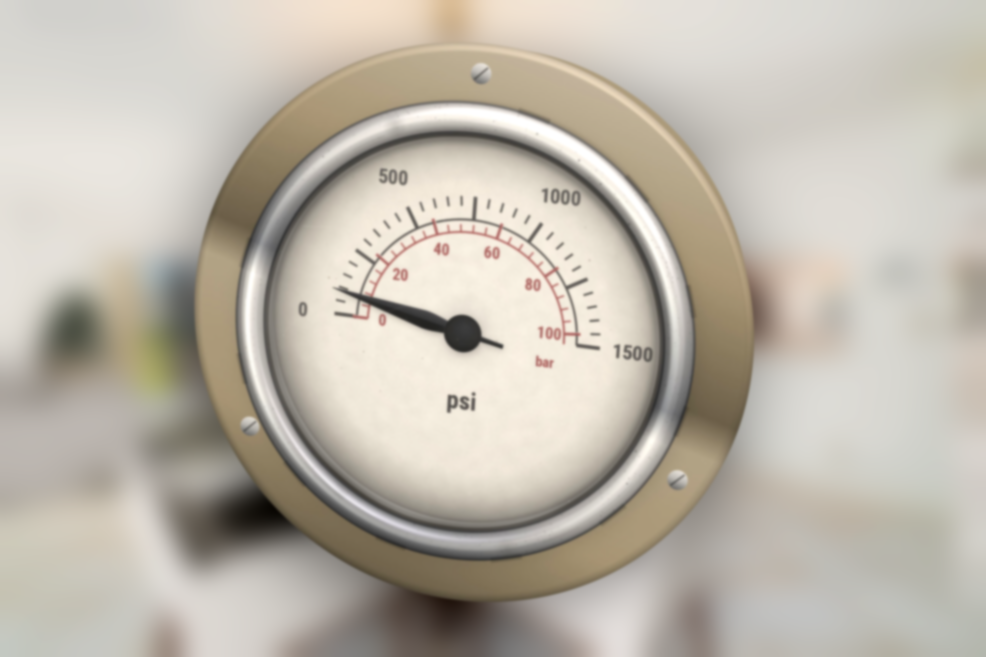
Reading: 100 psi
